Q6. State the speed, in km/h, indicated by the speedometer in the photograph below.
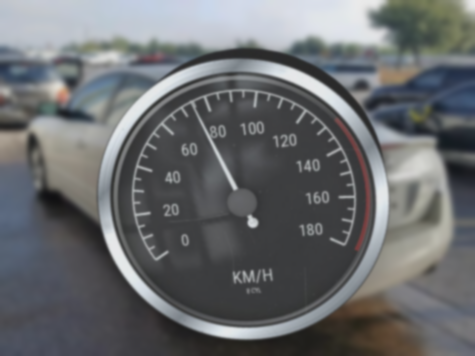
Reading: 75 km/h
